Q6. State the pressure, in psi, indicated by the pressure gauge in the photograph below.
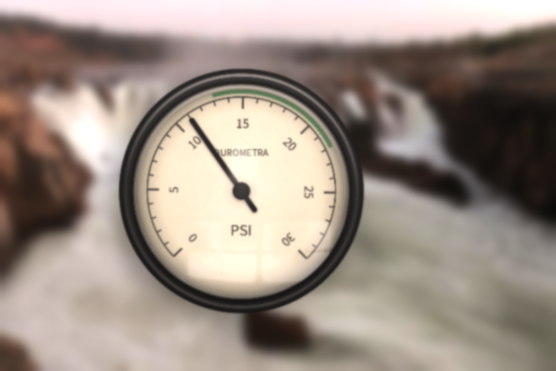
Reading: 11 psi
